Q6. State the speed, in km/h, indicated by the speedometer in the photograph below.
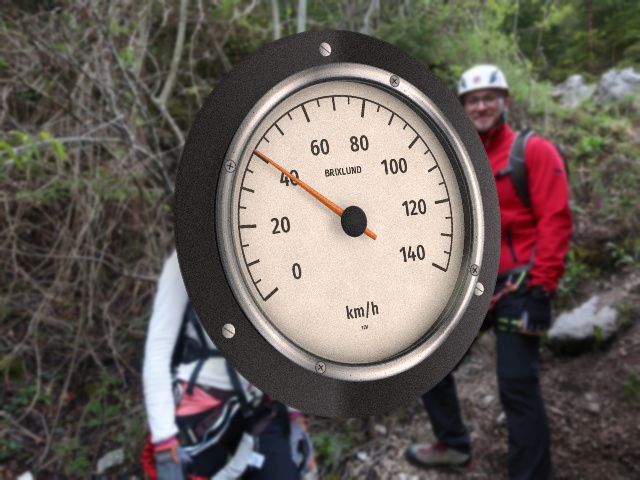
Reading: 40 km/h
